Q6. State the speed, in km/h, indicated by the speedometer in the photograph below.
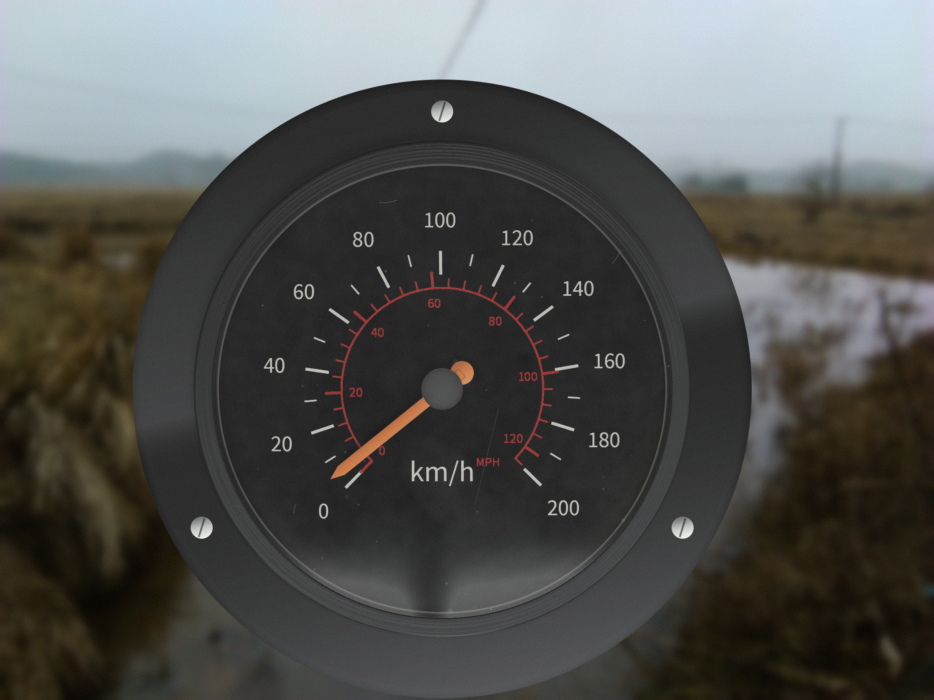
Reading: 5 km/h
